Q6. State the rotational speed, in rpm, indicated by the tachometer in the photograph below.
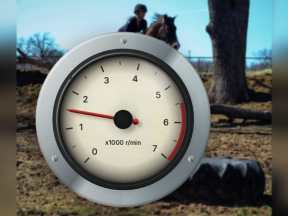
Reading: 1500 rpm
